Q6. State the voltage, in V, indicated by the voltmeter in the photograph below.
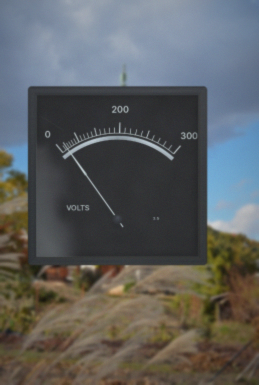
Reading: 50 V
